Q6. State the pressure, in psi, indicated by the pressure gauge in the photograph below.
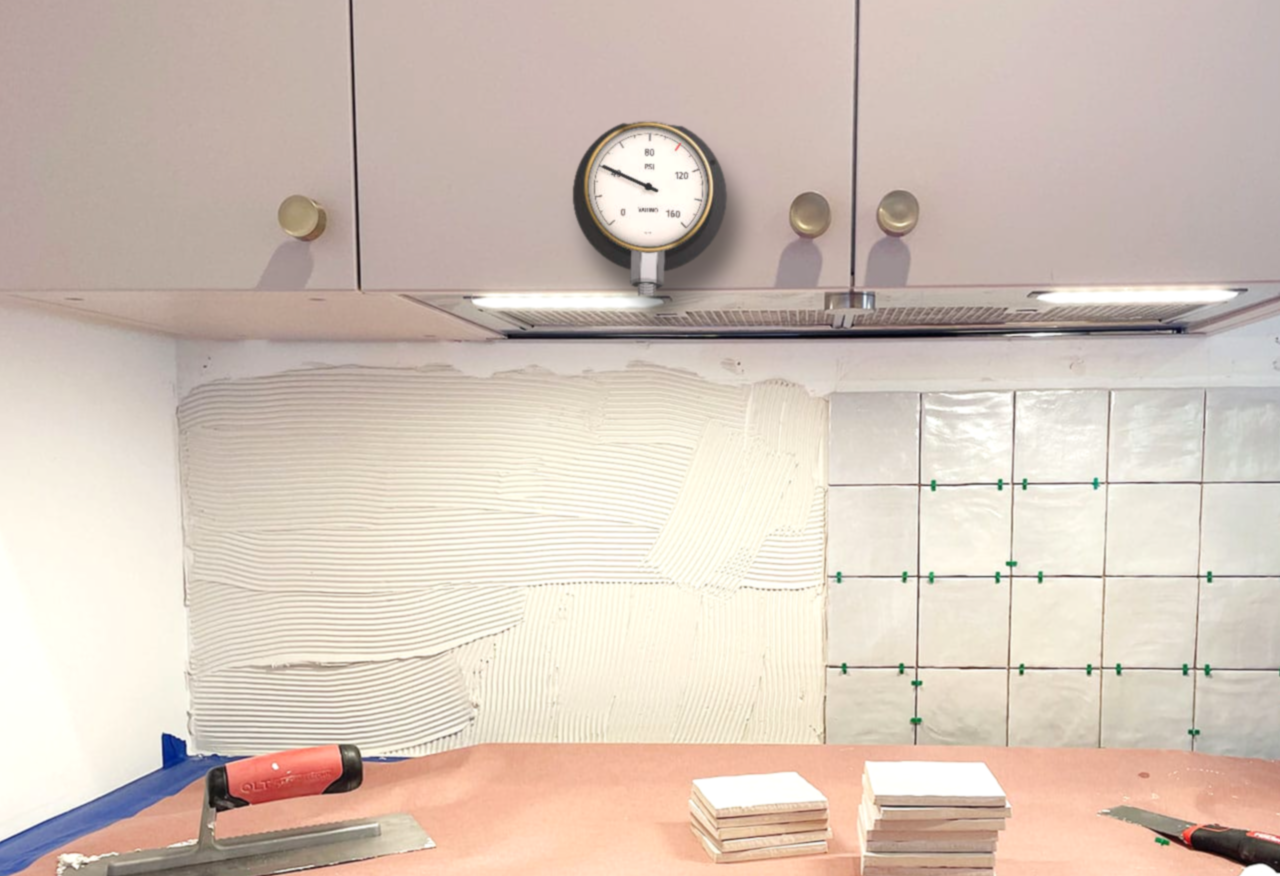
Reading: 40 psi
